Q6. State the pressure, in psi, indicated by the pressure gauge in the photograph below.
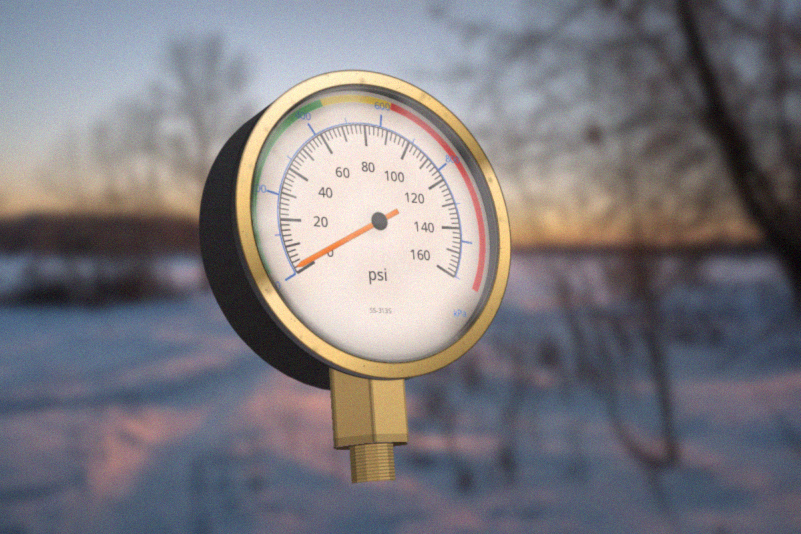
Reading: 2 psi
